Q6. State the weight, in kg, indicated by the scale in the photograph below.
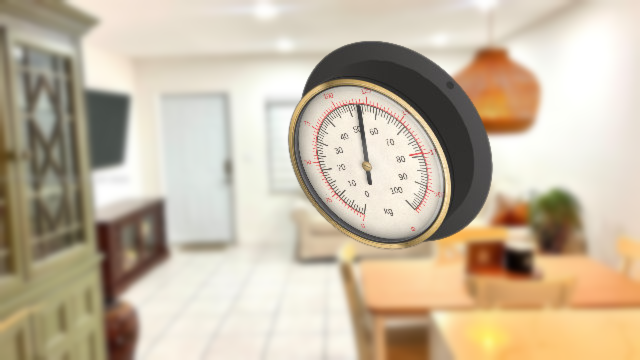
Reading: 55 kg
